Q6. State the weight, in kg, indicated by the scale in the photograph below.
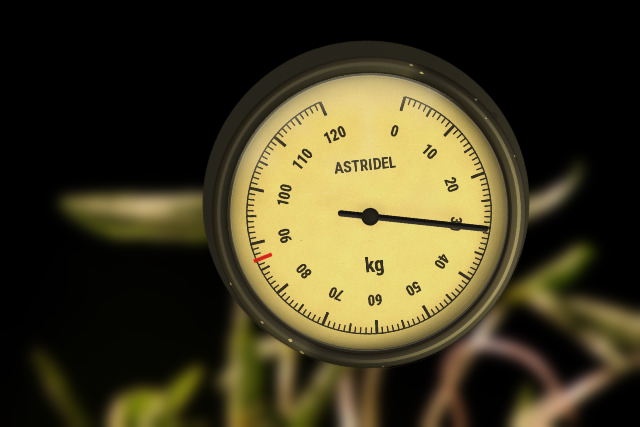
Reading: 30 kg
